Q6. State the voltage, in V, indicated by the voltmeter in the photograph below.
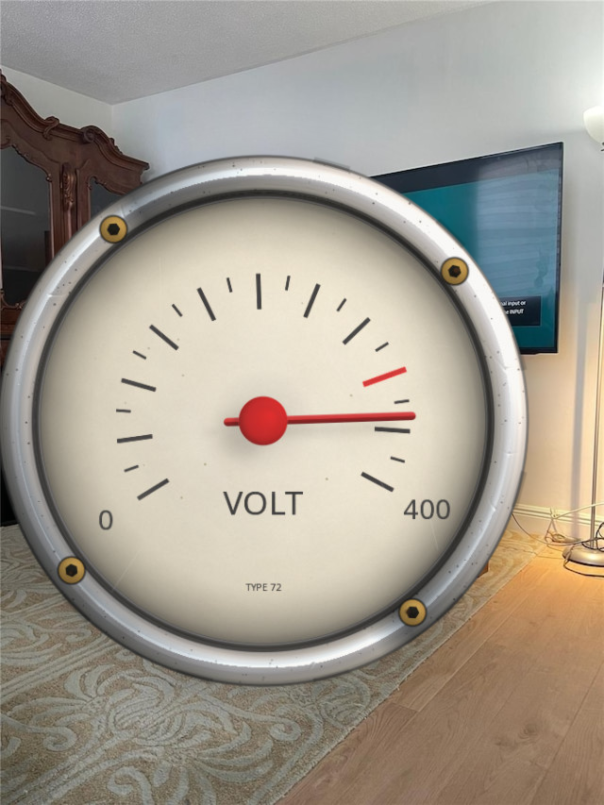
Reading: 350 V
